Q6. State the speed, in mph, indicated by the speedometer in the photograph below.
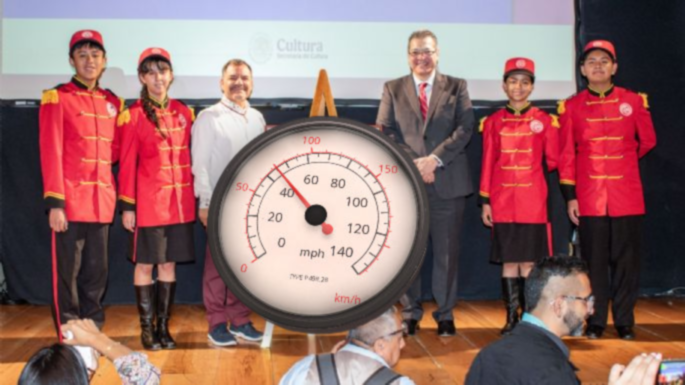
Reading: 45 mph
